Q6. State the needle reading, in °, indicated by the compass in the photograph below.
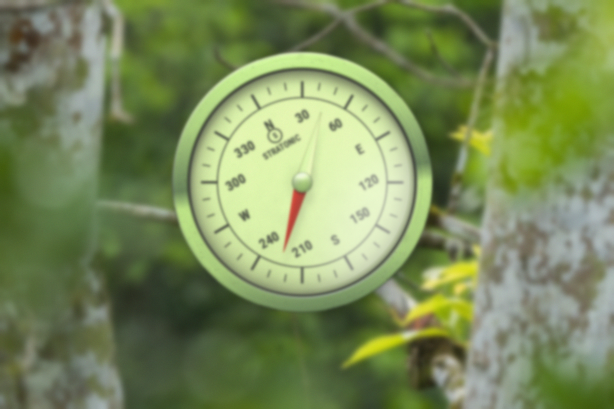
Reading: 225 °
